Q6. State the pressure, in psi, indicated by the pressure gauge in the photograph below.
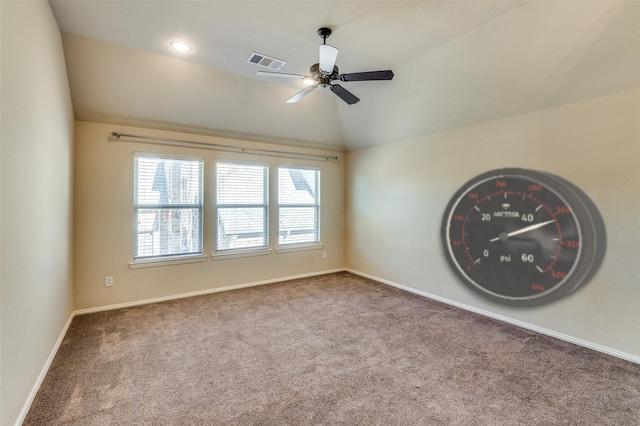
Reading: 45 psi
